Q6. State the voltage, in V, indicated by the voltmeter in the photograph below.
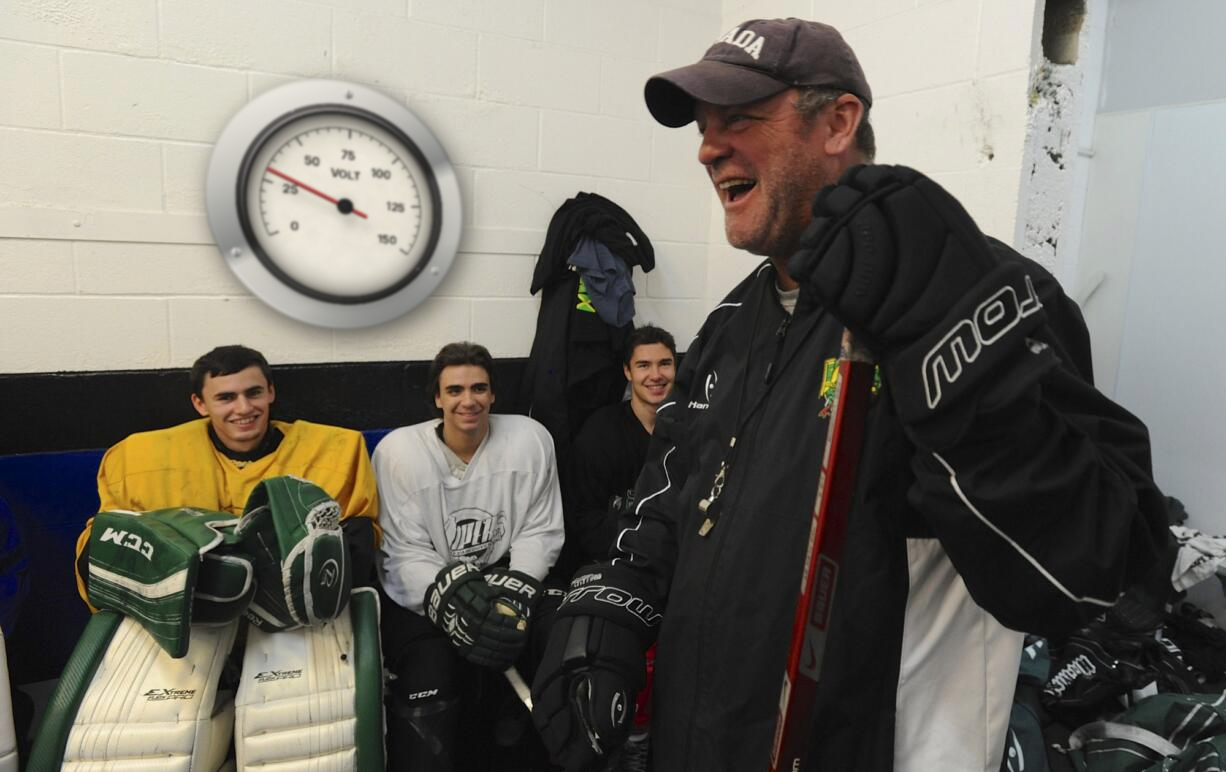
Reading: 30 V
